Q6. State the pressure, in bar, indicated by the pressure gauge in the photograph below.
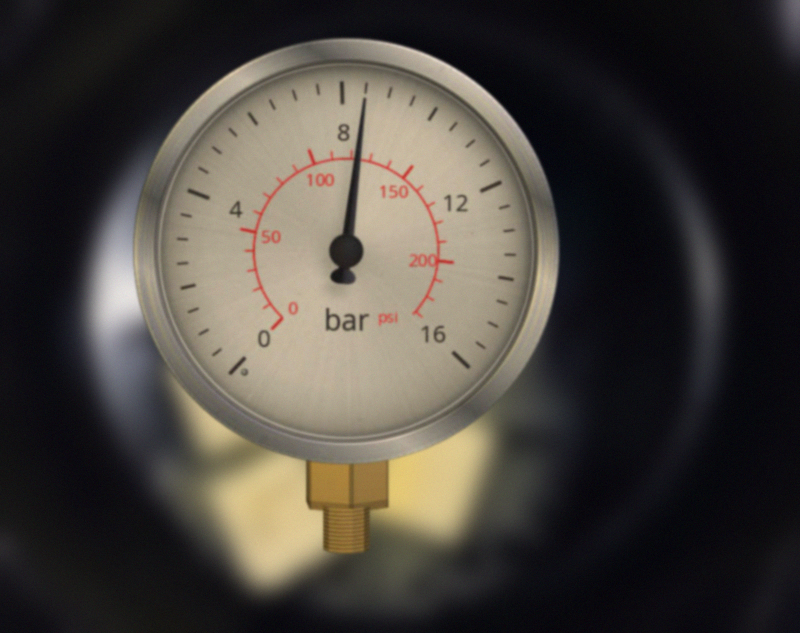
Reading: 8.5 bar
